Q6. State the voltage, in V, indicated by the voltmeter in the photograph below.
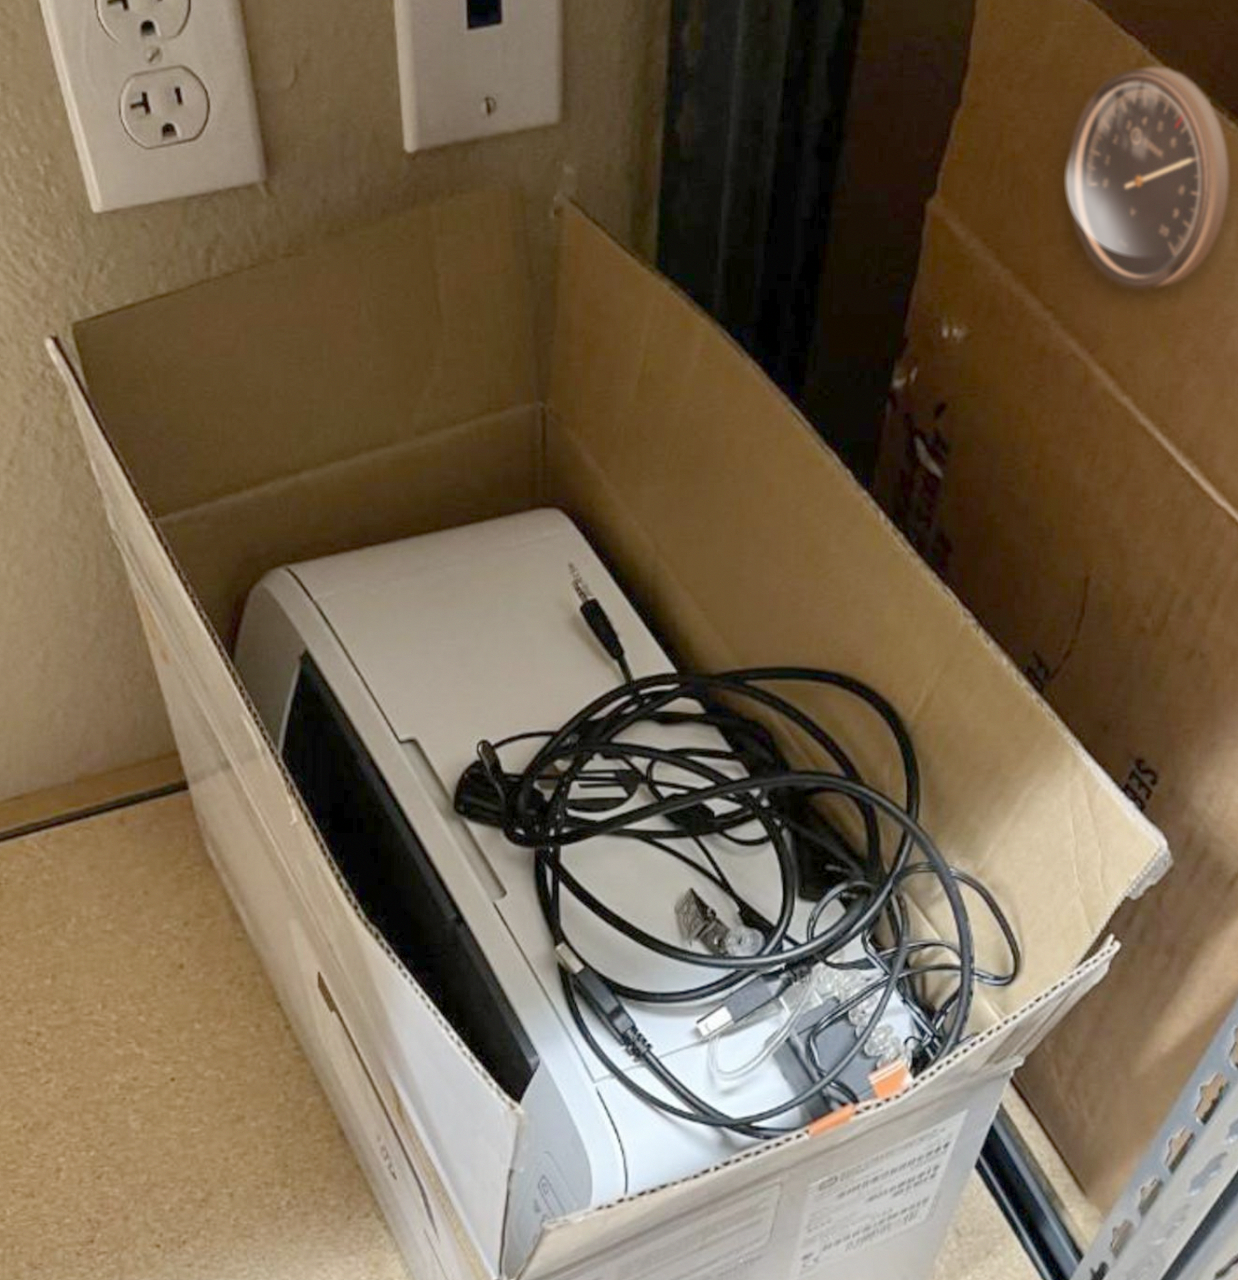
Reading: 7 V
